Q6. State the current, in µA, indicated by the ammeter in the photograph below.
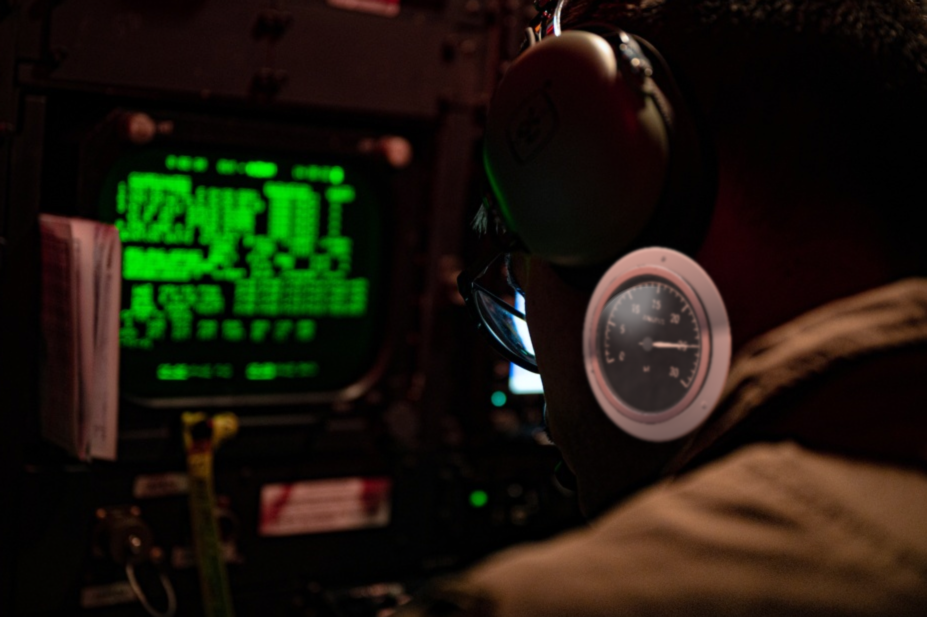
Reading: 25 µA
